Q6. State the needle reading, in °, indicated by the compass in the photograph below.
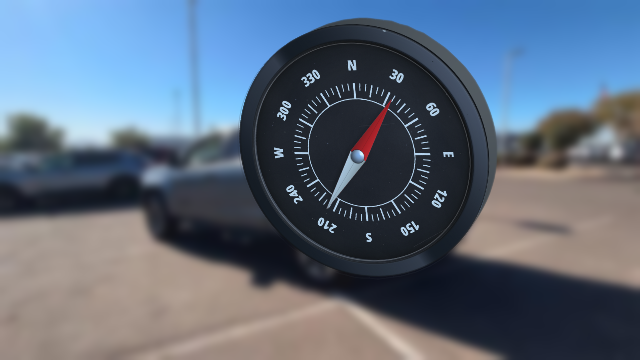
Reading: 35 °
